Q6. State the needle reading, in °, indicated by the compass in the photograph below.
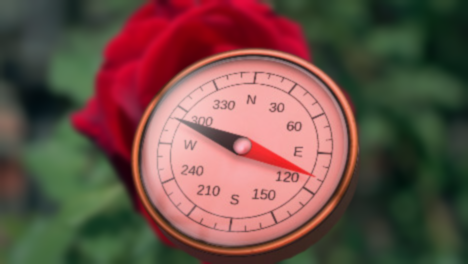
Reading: 110 °
